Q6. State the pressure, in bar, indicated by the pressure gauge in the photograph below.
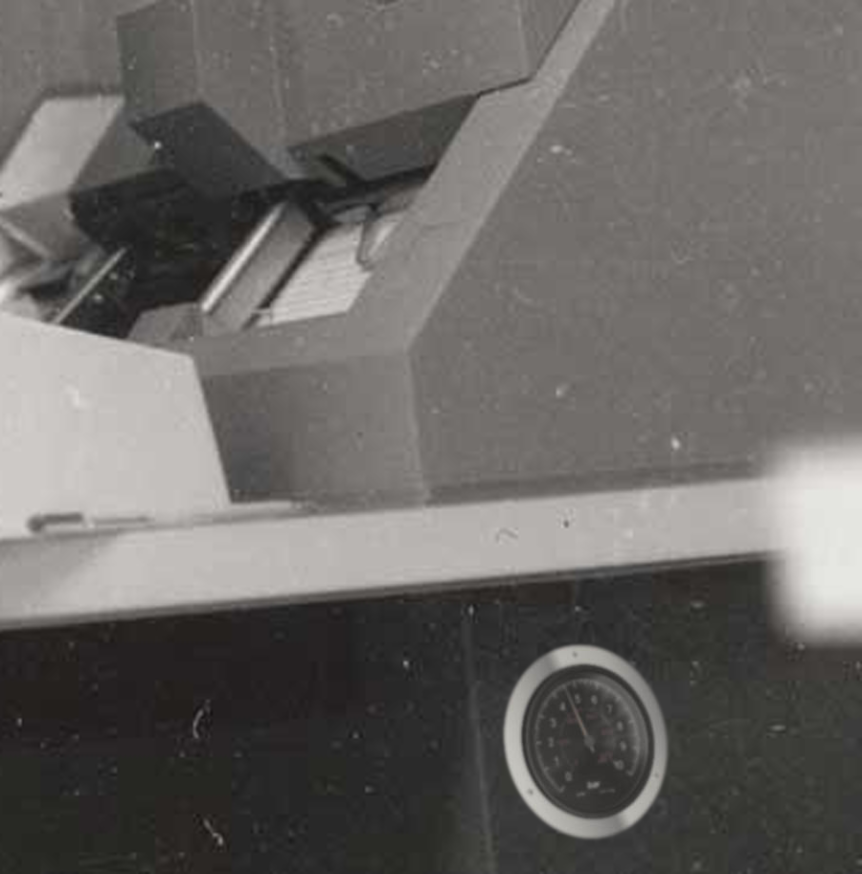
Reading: 4.5 bar
